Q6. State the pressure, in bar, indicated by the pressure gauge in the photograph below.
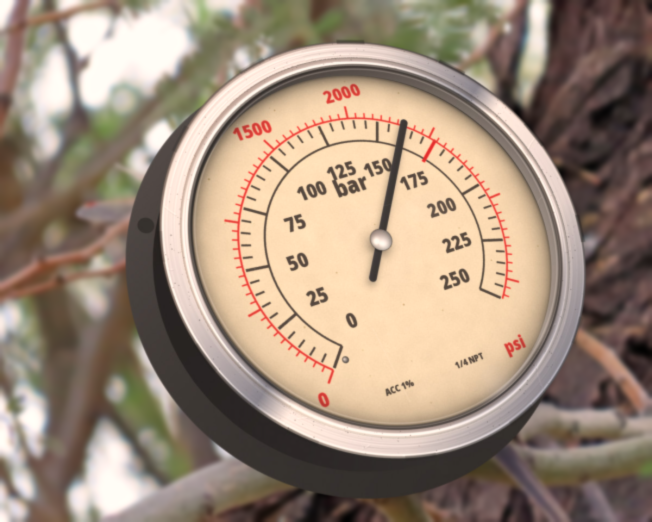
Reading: 160 bar
